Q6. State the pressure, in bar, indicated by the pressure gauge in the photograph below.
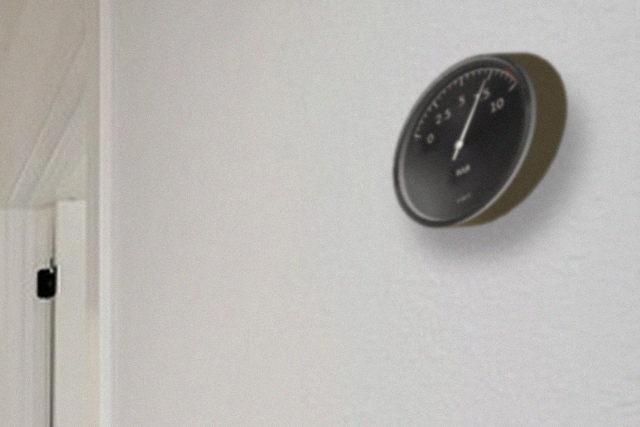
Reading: 7.5 bar
